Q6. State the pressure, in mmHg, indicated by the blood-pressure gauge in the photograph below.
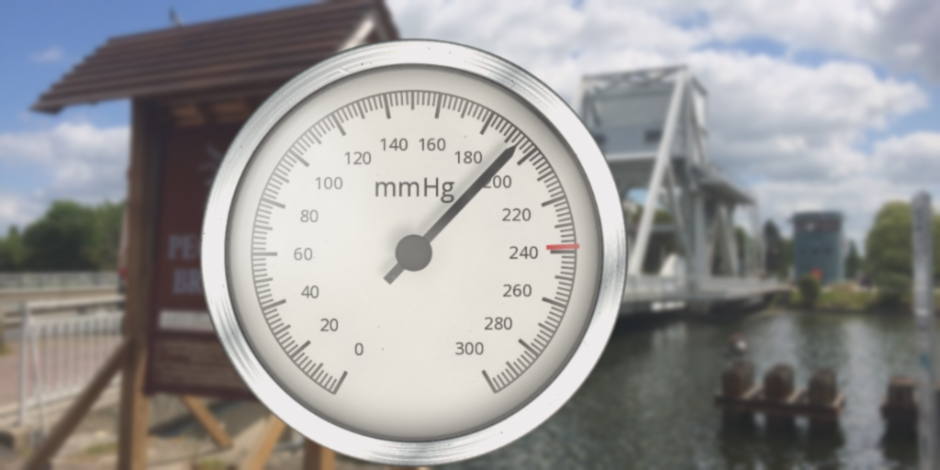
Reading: 194 mmHg
